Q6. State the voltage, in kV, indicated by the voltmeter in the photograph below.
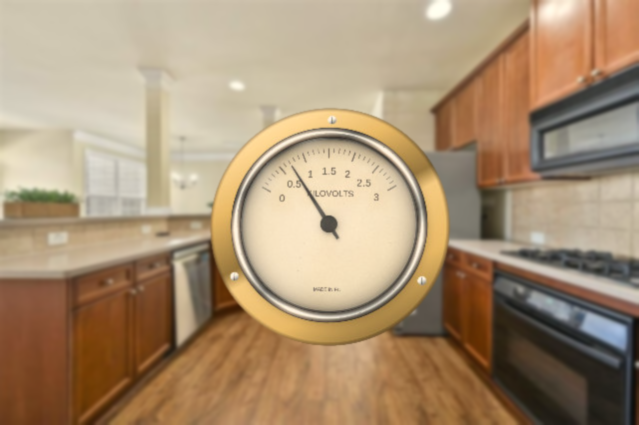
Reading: 0.7 kV
